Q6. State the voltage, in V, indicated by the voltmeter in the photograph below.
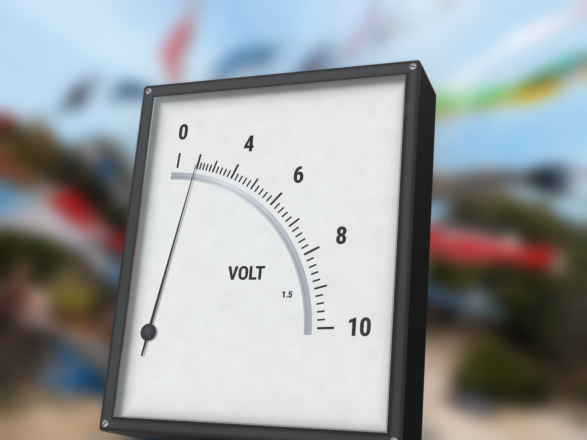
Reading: 2 V
